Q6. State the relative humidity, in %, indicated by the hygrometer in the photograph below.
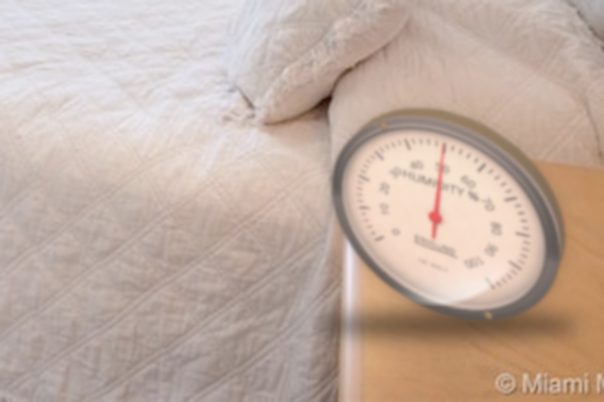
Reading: 50 %
